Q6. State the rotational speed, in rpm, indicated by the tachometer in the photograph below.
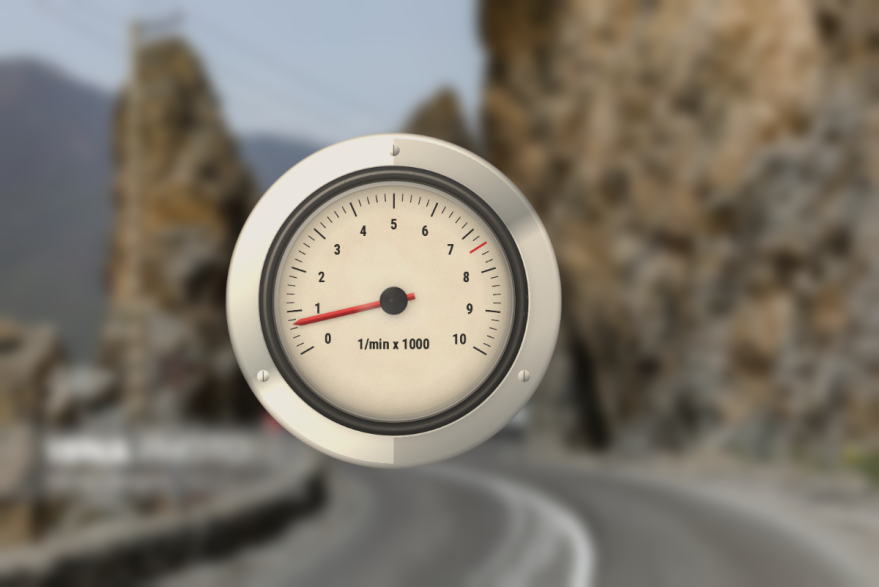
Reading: 700 rpm
